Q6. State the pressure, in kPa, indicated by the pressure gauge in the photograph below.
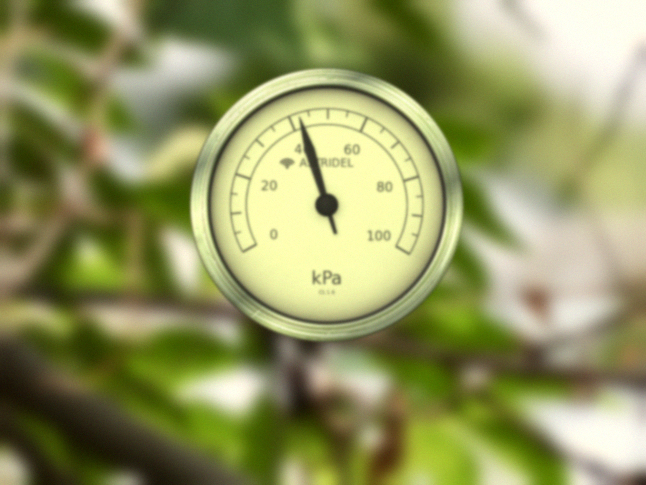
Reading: 42.5 kPa
